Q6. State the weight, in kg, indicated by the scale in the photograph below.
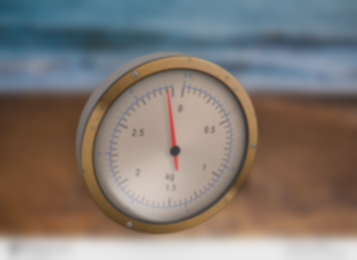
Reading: 2.95 kg
